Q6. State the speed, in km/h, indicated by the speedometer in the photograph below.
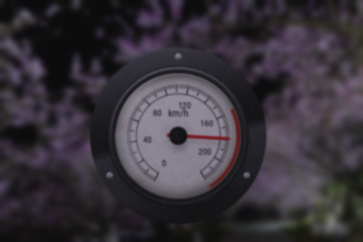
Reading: 180 km/h
